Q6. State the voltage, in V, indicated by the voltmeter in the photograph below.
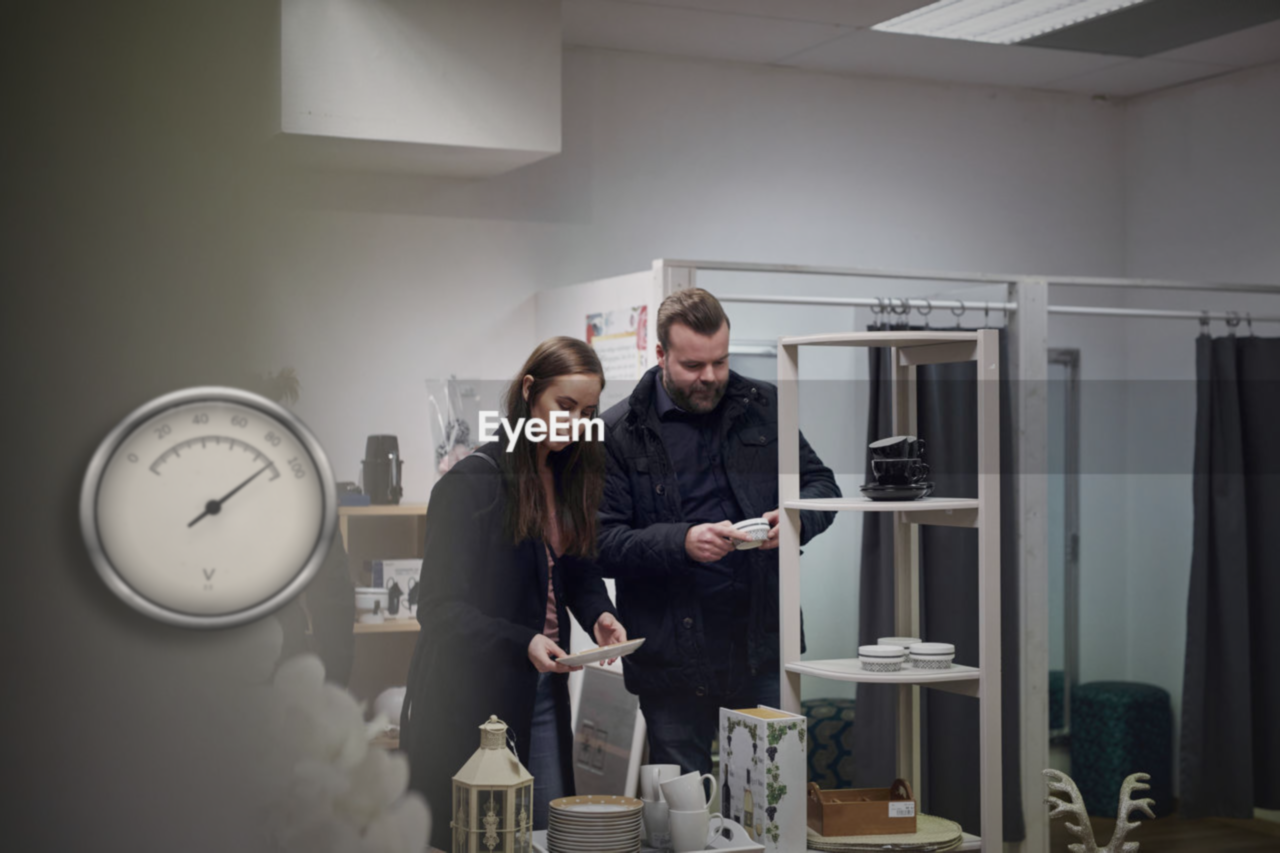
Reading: 90 V
